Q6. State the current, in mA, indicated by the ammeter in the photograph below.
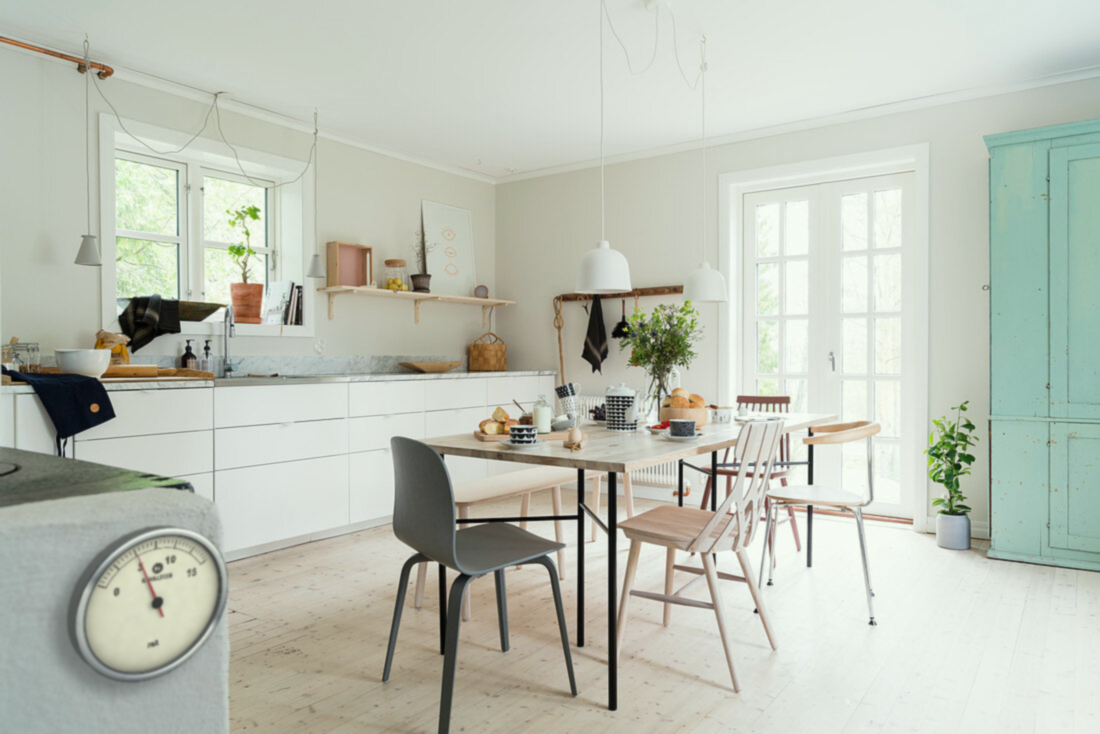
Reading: 5 mA
